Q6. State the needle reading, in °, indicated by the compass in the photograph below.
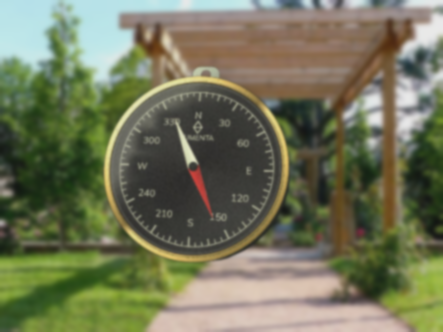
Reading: 155 °
